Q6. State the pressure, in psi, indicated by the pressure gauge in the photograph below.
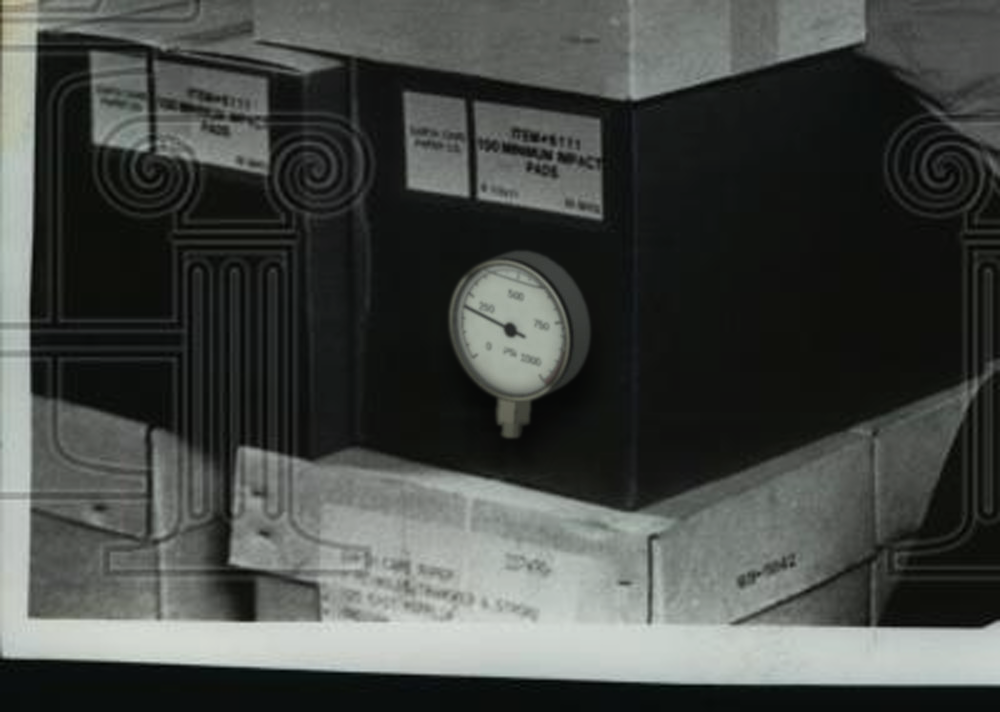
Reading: 200 psi
